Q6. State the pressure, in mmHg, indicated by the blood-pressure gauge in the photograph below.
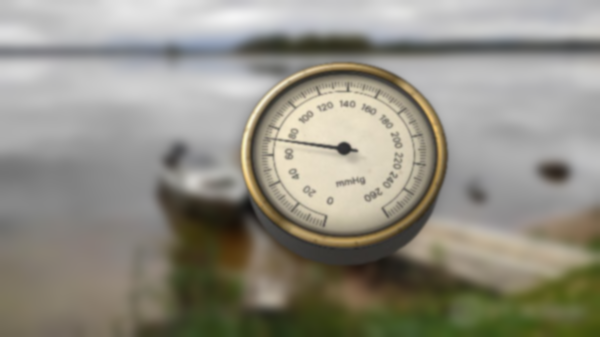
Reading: 70 mmHg
